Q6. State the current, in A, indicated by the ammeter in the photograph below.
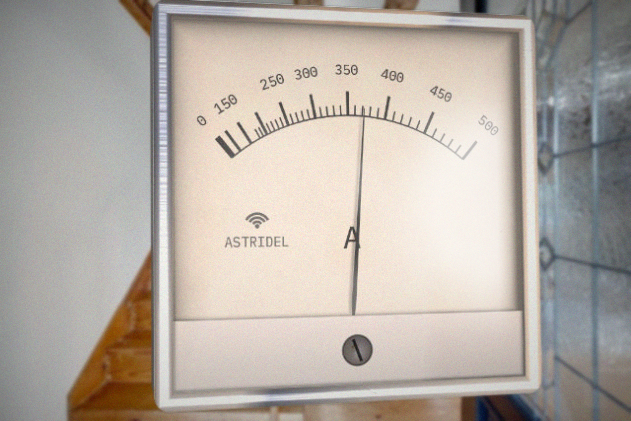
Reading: 370 A
